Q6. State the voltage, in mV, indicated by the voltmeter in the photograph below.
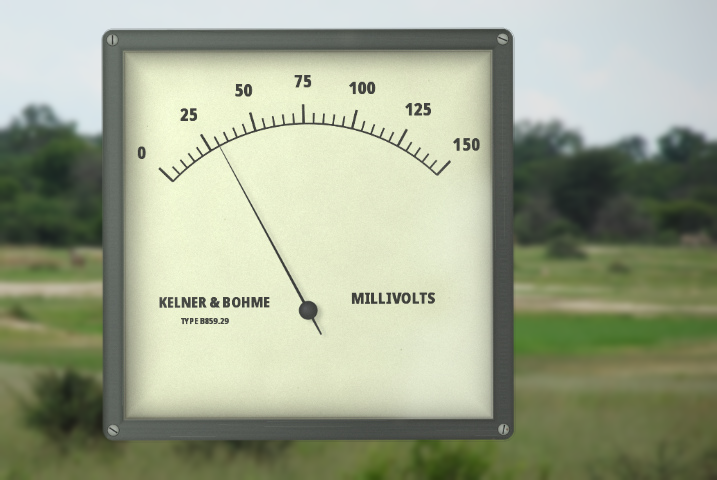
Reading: 30 mV
